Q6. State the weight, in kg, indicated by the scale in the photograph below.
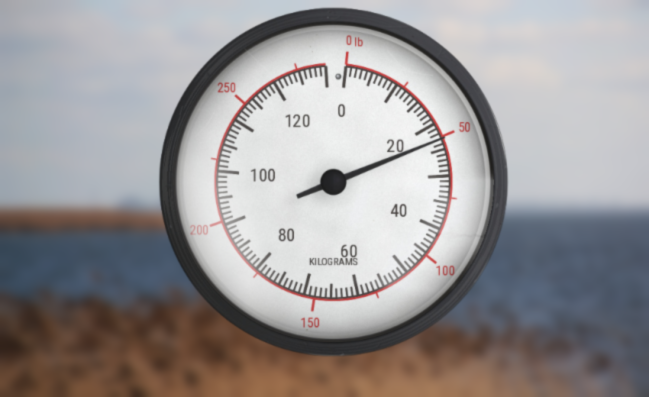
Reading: 23 kg
